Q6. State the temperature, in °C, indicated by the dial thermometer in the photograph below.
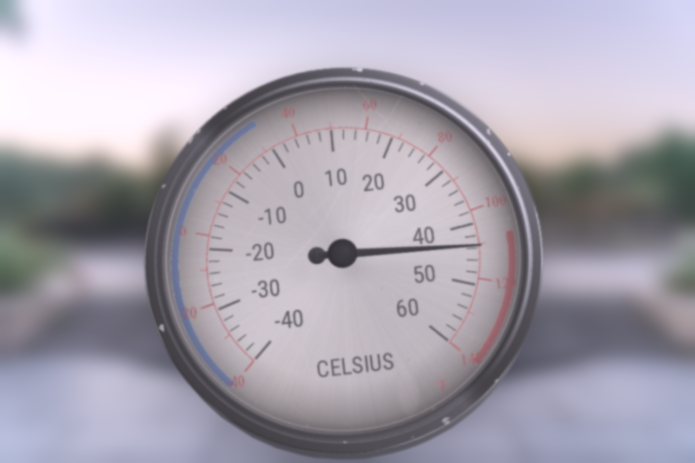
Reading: 44 °C
